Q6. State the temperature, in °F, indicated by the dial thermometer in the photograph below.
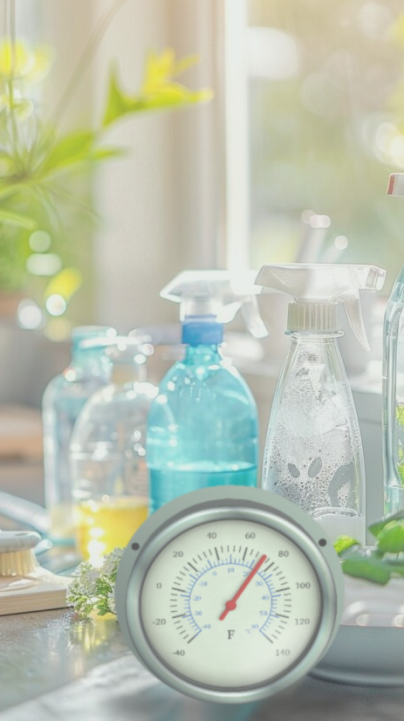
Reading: 72 °F
